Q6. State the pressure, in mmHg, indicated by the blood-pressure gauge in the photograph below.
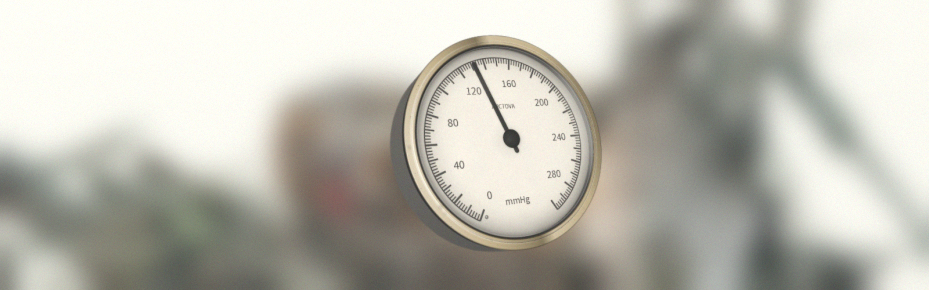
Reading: 130 mmHg
